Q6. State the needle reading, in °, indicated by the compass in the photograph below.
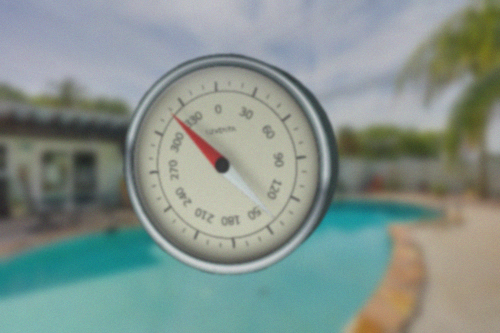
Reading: 320 °
